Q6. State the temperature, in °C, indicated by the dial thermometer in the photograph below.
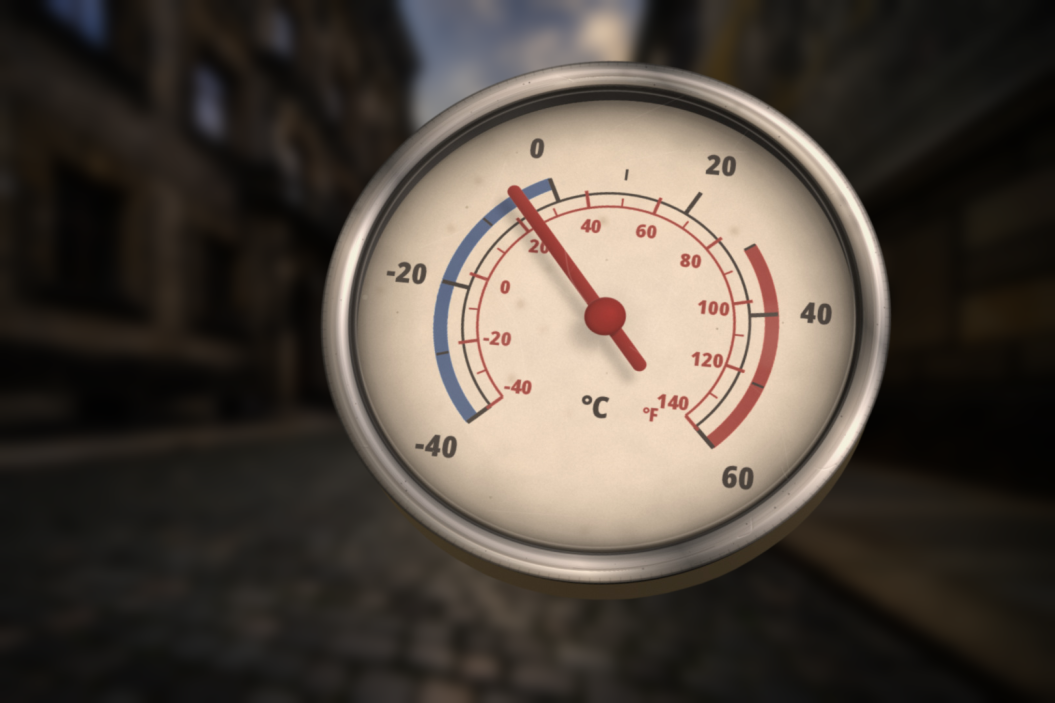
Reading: -5 °C
